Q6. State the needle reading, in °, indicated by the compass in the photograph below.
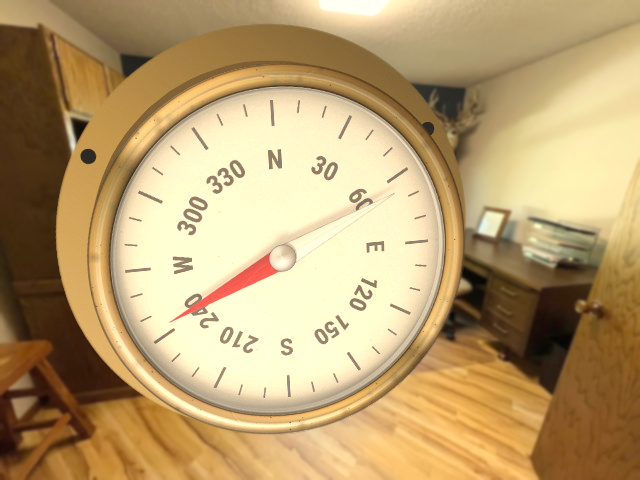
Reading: 245 °
